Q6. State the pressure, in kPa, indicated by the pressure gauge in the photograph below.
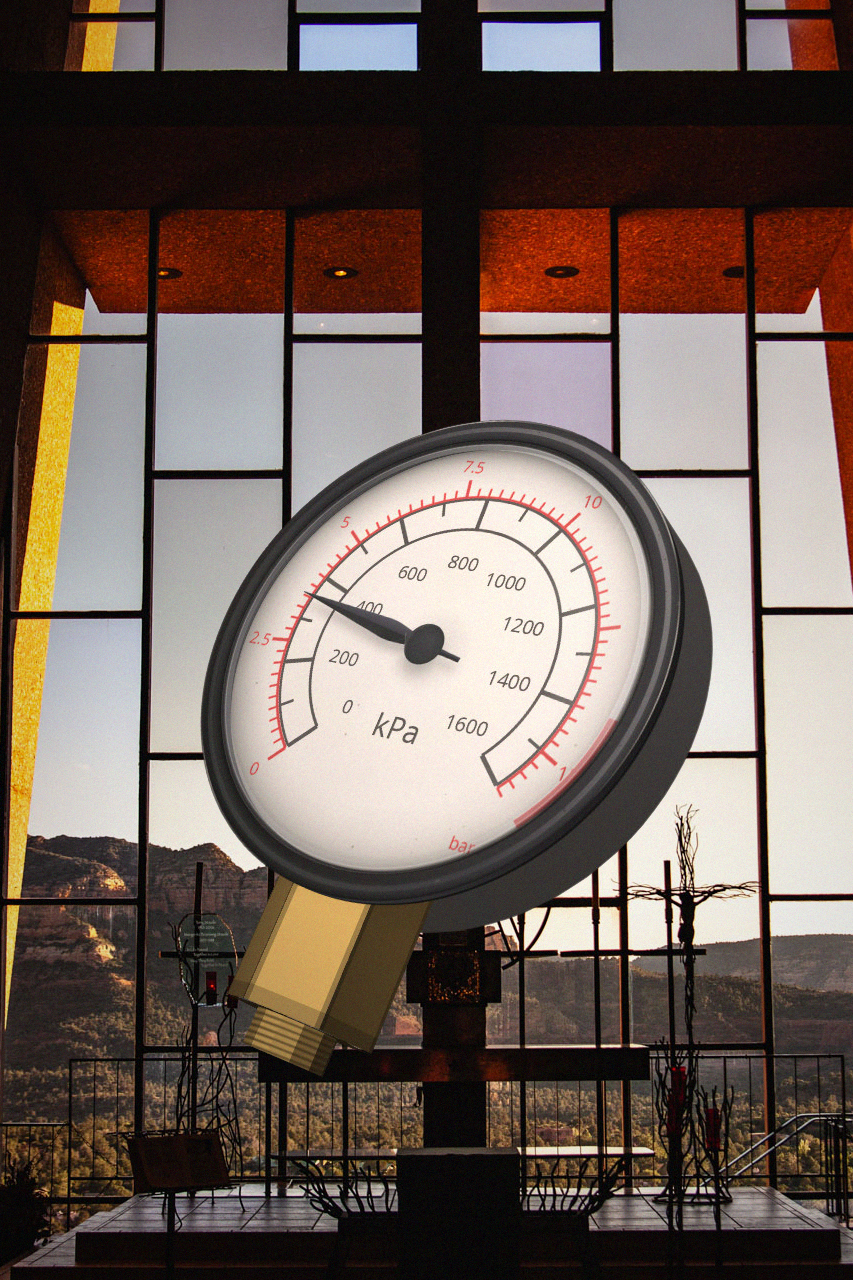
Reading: 350 kPa
